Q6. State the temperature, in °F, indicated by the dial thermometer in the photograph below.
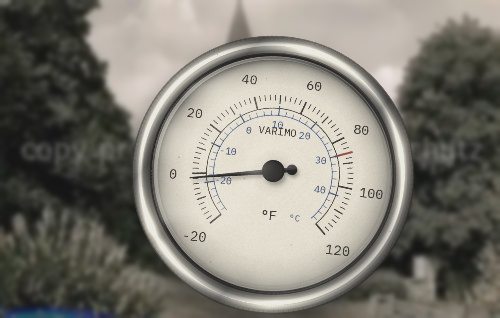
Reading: -2 °F
